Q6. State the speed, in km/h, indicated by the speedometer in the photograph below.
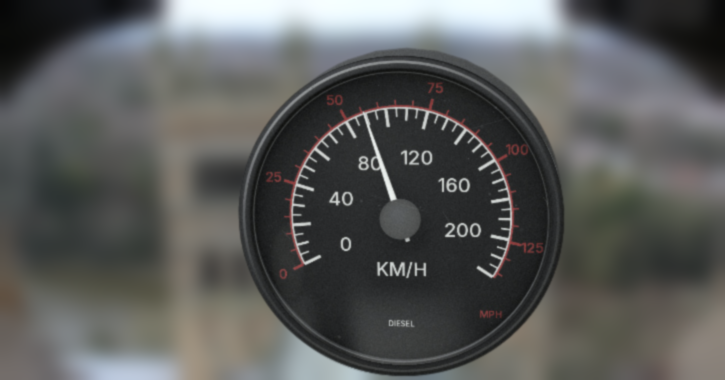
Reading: 90 km/h
